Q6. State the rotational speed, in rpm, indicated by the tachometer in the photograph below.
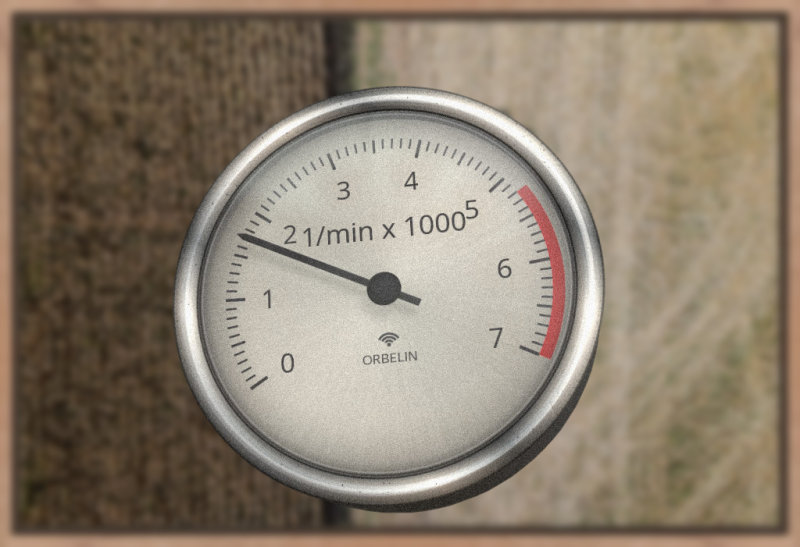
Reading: 1700 rpm
